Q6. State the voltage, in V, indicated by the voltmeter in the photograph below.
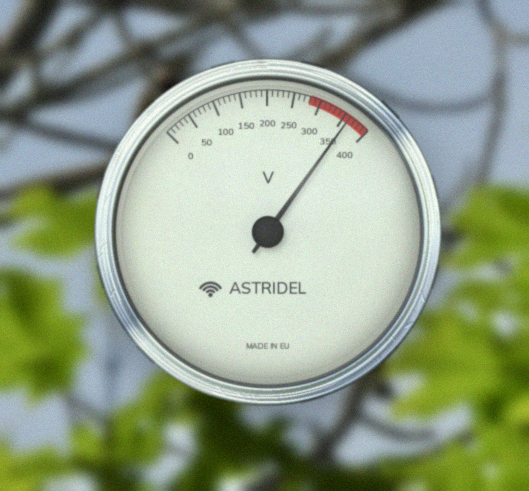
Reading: 360 V
